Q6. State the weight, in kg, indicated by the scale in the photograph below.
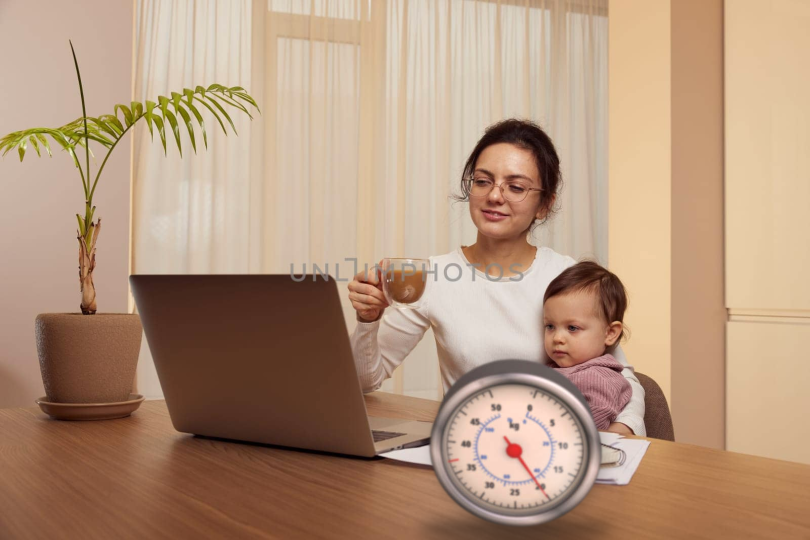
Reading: 20 kg
